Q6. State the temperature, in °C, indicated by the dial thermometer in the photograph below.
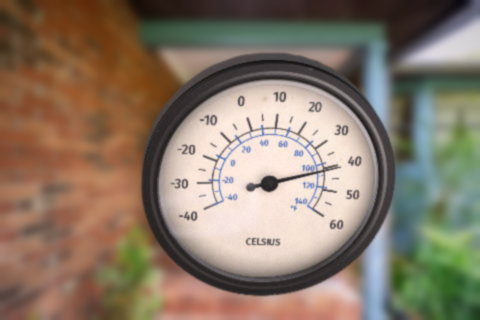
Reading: 40 °C
